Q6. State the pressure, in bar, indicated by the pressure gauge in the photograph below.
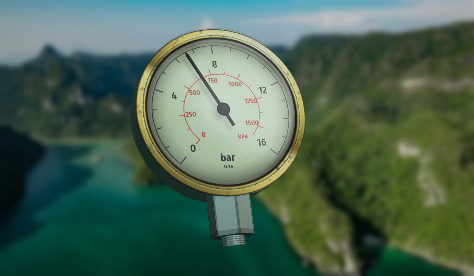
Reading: 6.5 bar
